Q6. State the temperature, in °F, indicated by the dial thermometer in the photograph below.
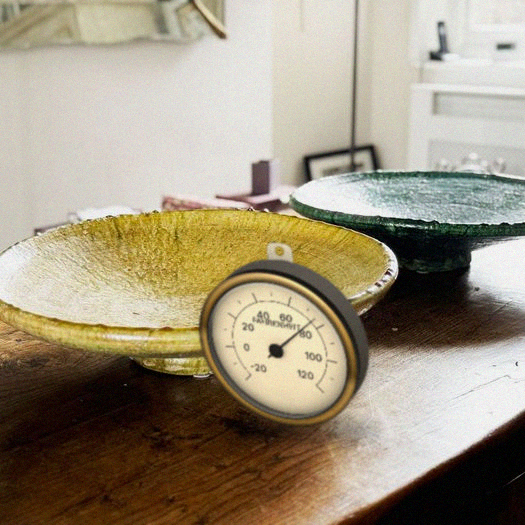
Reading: 75 °F
